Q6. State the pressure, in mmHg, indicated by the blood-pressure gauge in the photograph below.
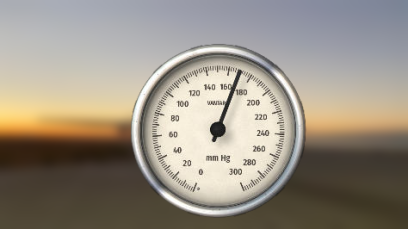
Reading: 170 mmHg
